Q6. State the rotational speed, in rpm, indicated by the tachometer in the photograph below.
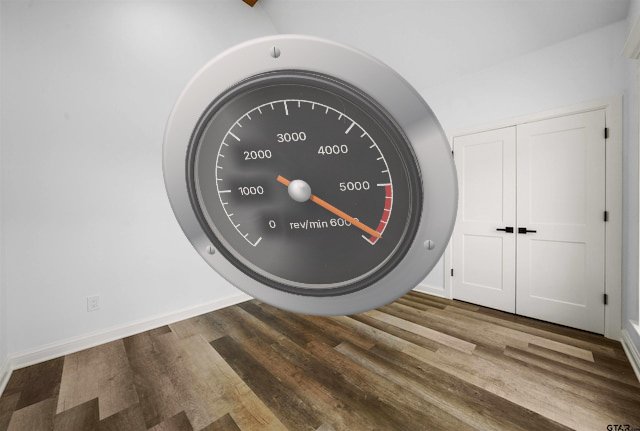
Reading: 5800 rpm
